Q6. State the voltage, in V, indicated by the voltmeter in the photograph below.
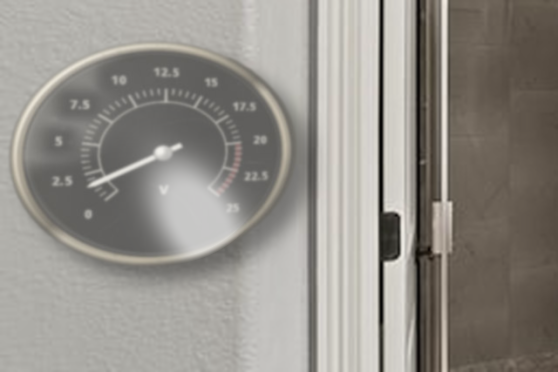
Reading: 1.5 V
